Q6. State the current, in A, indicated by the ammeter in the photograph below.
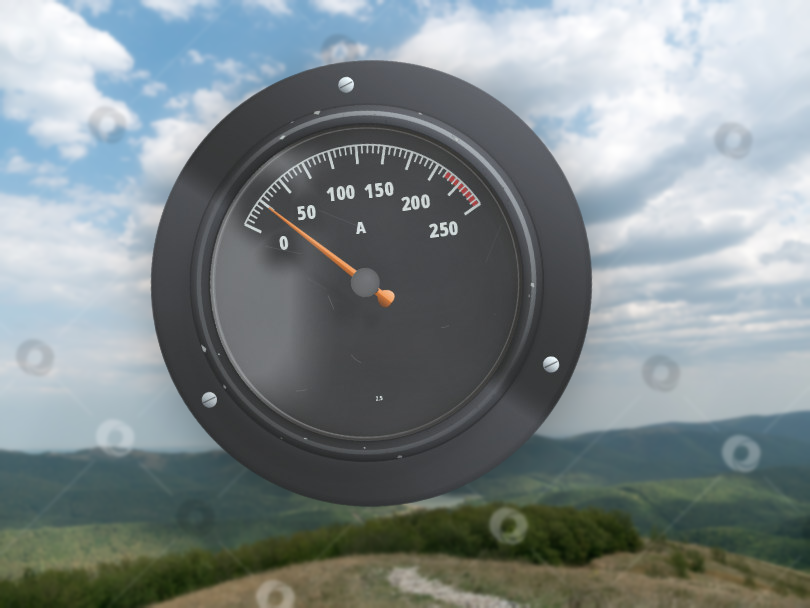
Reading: 25 A
